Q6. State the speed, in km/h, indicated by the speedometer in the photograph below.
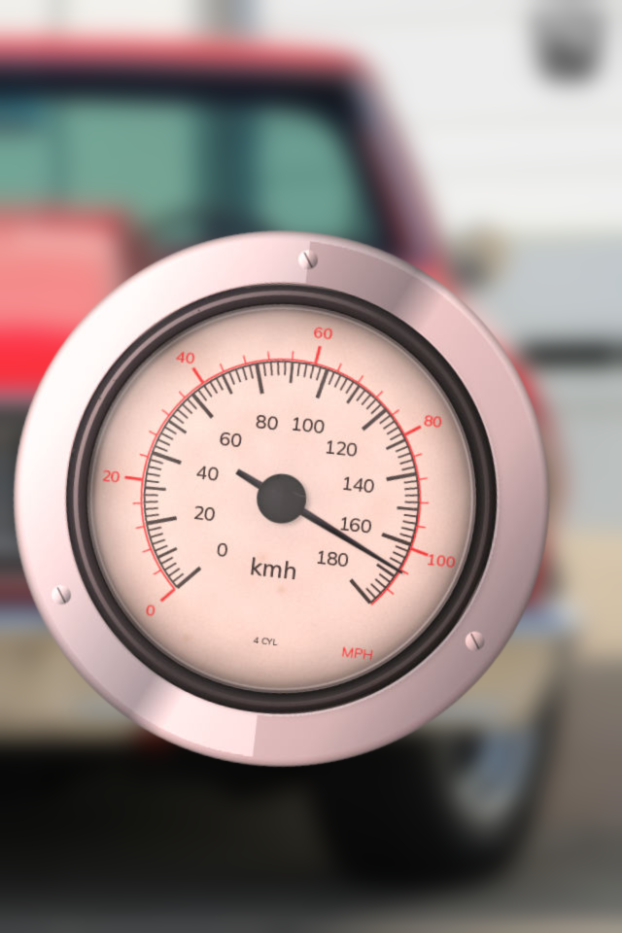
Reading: 168 km/h
